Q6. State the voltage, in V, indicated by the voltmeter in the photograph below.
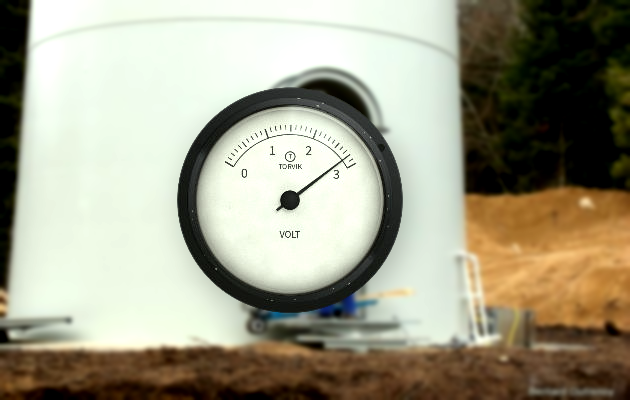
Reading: 2.8 V
